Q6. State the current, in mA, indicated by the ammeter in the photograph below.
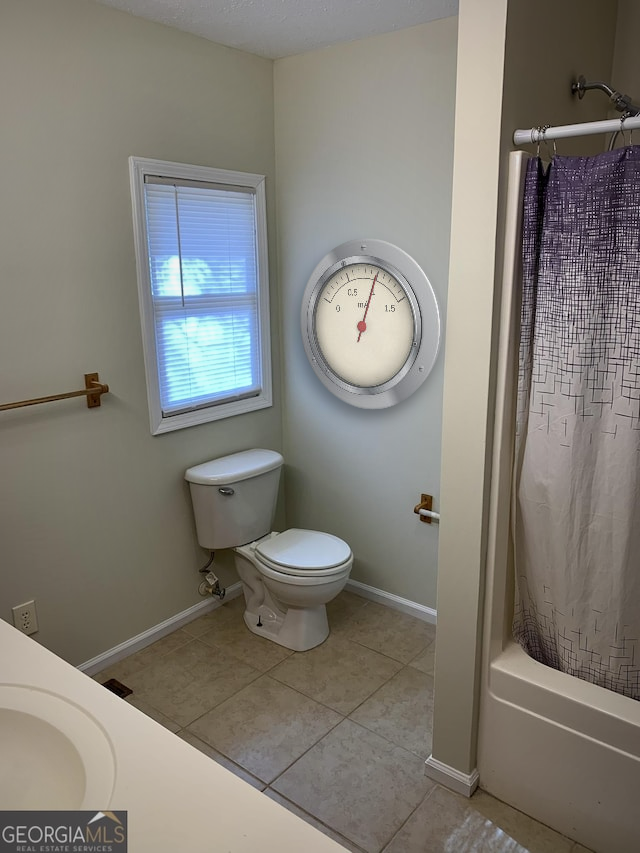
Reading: 1 mA
